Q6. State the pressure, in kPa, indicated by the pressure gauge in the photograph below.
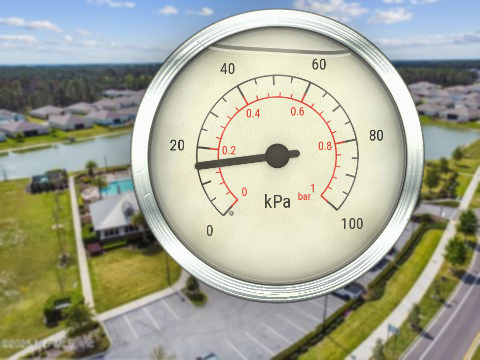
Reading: 15 kPa
